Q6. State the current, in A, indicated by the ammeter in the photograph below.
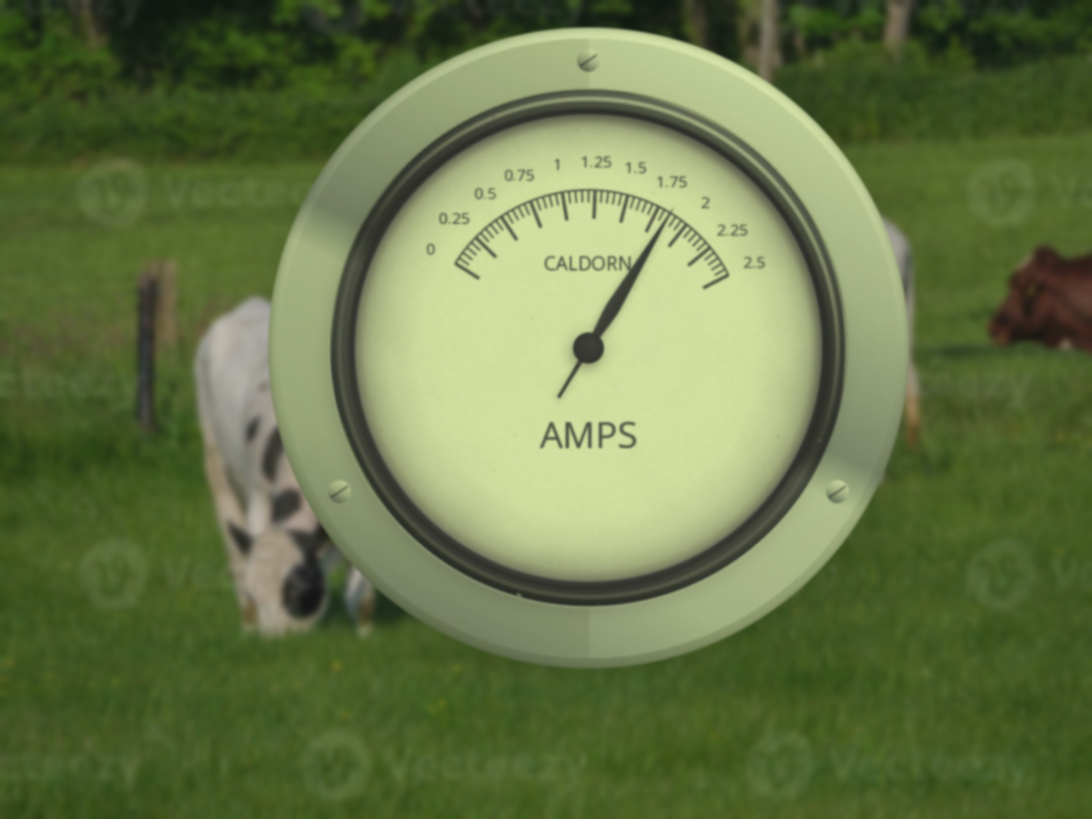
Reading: 1.85 A
